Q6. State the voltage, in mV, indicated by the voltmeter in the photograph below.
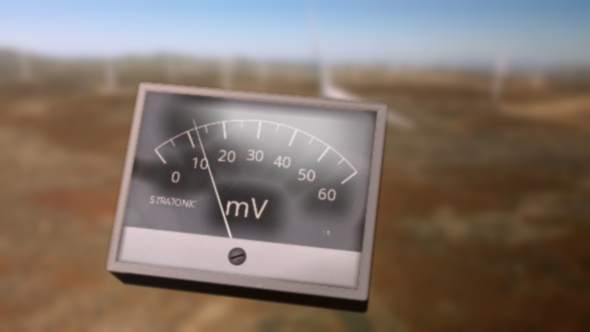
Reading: 12.5 mV
